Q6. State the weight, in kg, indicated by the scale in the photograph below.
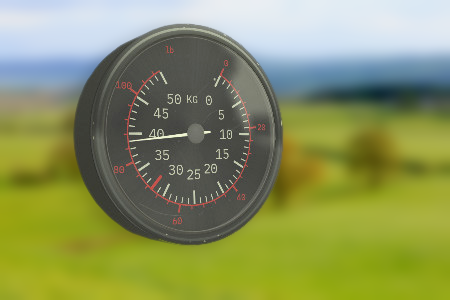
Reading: 39 kg
